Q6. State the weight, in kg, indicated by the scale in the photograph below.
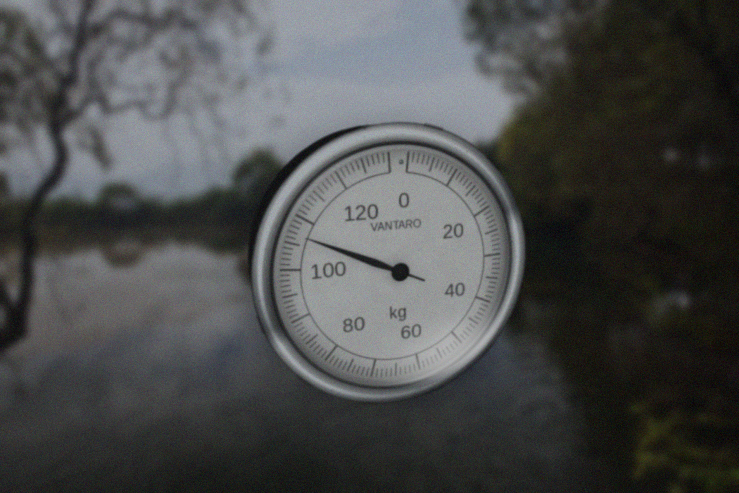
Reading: 107 kg
